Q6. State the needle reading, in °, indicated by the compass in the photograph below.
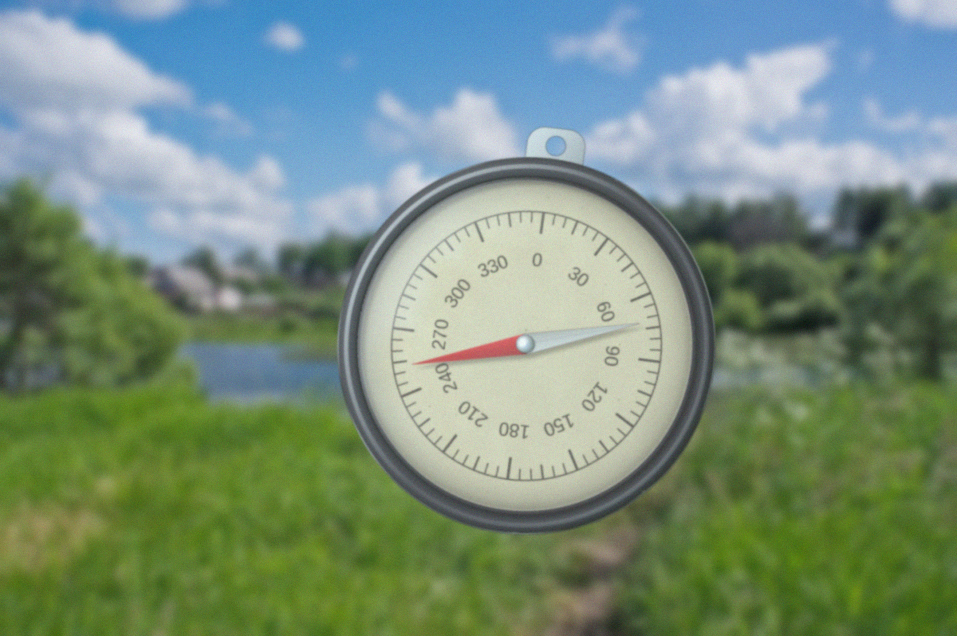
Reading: 252.5 °
